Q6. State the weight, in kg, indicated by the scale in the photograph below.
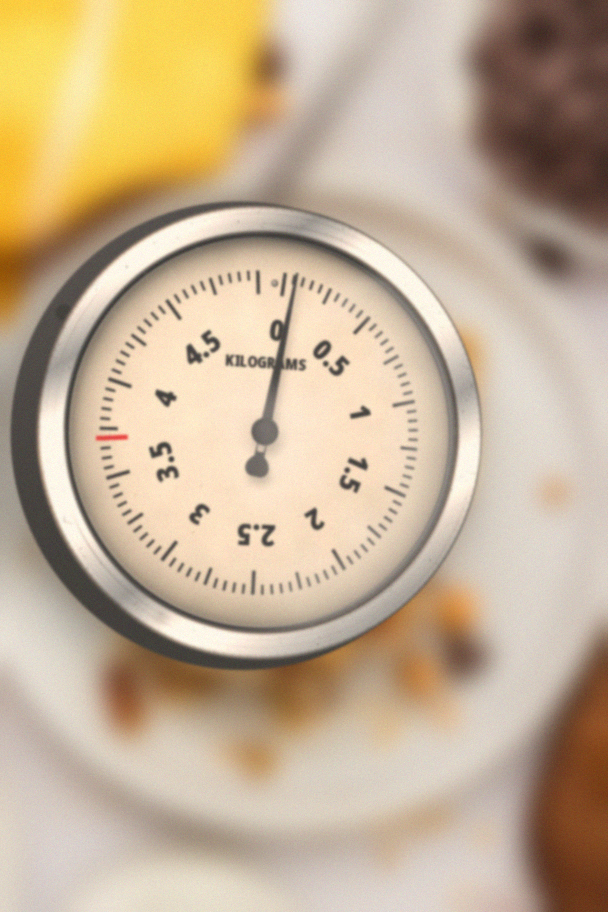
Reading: 0.05 kg
